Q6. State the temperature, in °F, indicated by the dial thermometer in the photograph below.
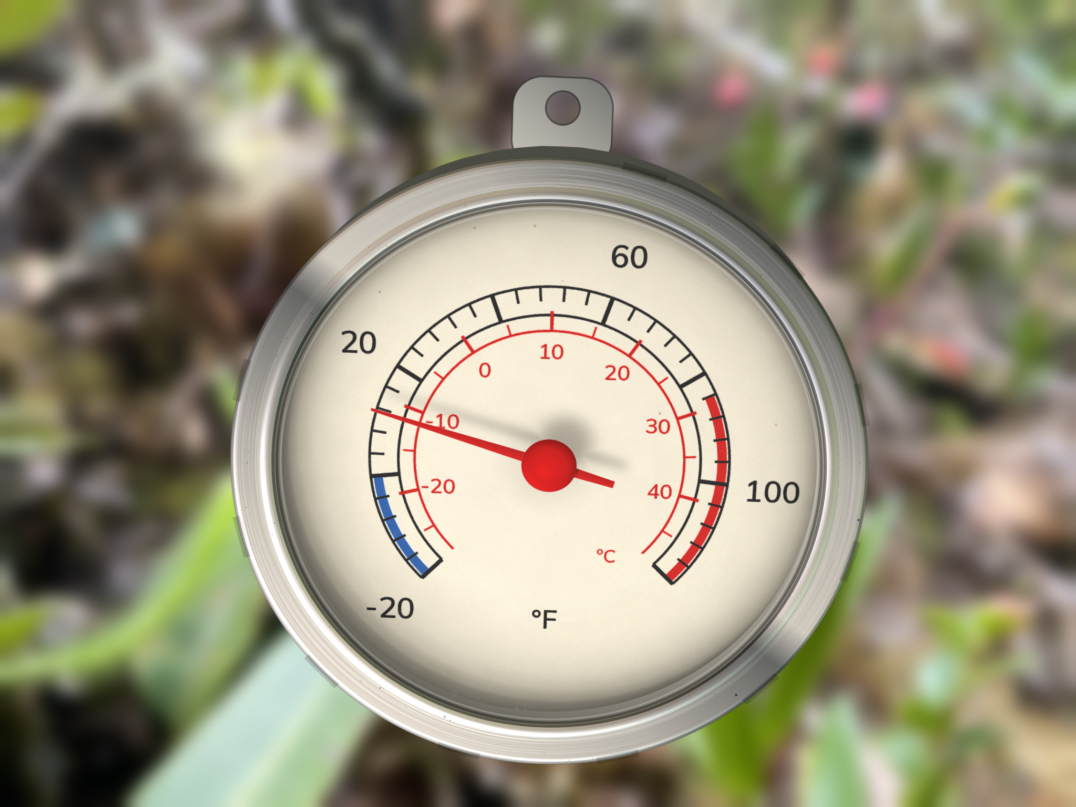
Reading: 12 °F
